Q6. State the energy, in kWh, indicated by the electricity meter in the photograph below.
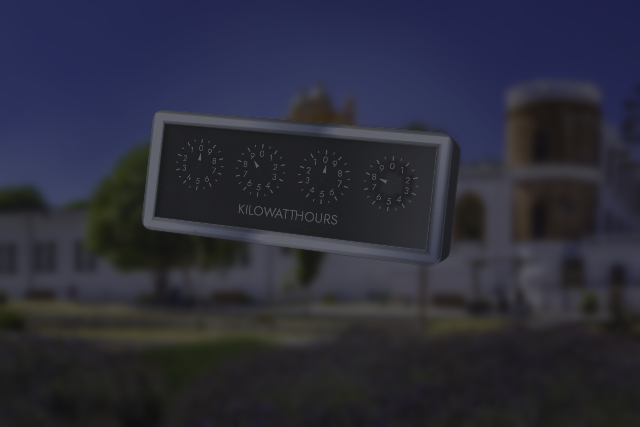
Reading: 9898 kWh
